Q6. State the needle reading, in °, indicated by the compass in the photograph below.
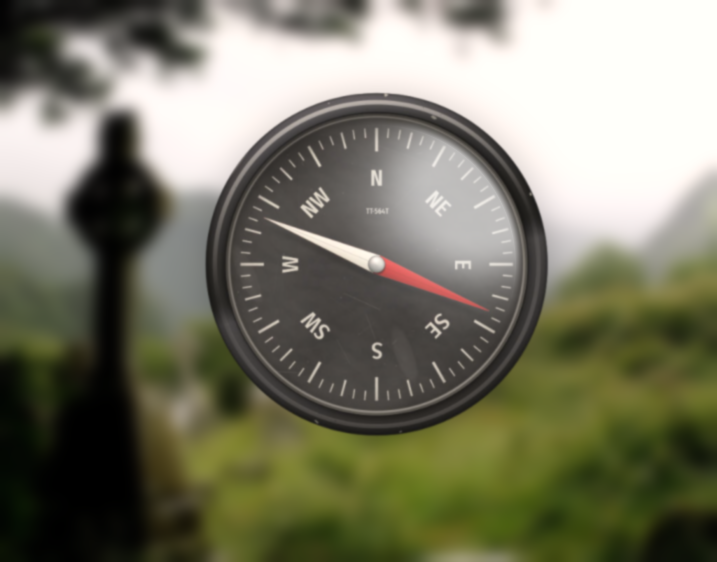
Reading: 112.5 °
